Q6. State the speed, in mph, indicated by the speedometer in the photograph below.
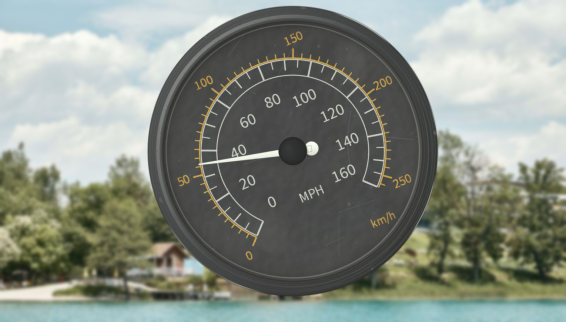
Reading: 35 mph
